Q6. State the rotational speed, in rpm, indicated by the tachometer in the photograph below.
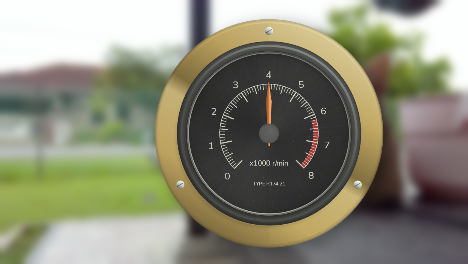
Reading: 4000 rpm
